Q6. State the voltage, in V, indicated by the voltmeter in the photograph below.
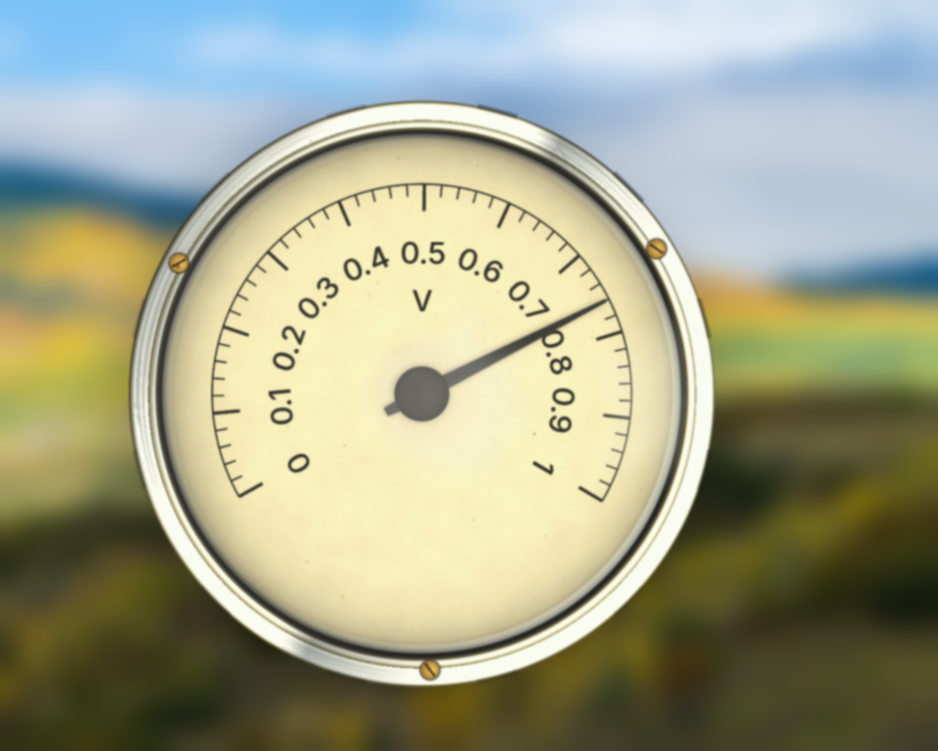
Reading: 0.76 V
